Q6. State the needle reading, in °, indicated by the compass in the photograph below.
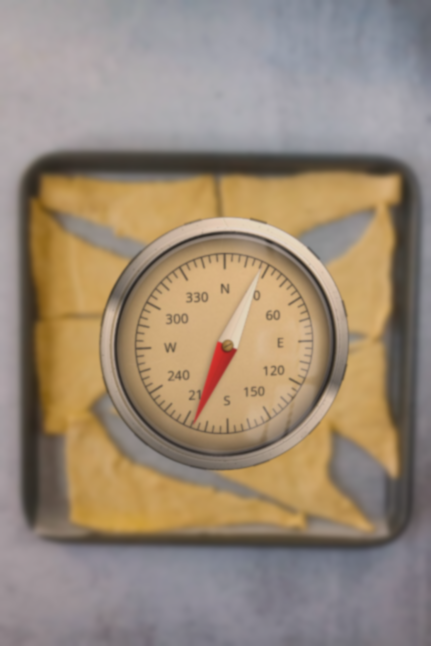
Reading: 205 °
